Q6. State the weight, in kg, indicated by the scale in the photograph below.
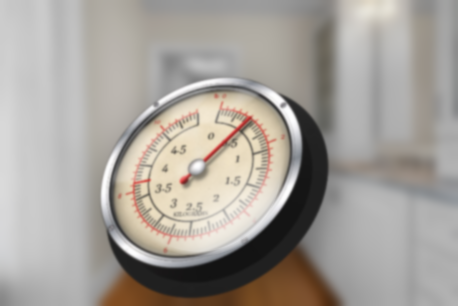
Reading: 0.5 kg
